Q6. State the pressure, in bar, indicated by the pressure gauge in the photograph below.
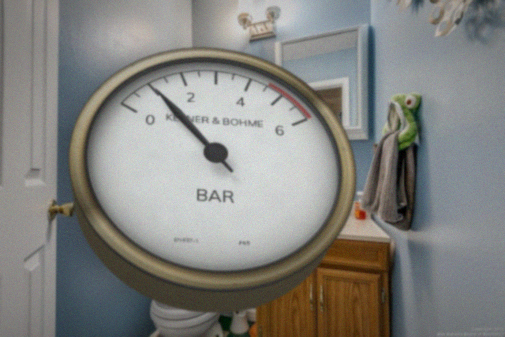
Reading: 1 bar
